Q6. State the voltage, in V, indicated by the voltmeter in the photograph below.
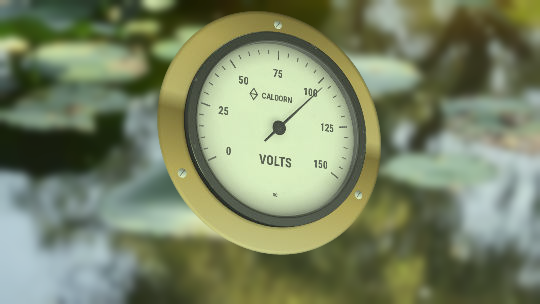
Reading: 102.5 V
